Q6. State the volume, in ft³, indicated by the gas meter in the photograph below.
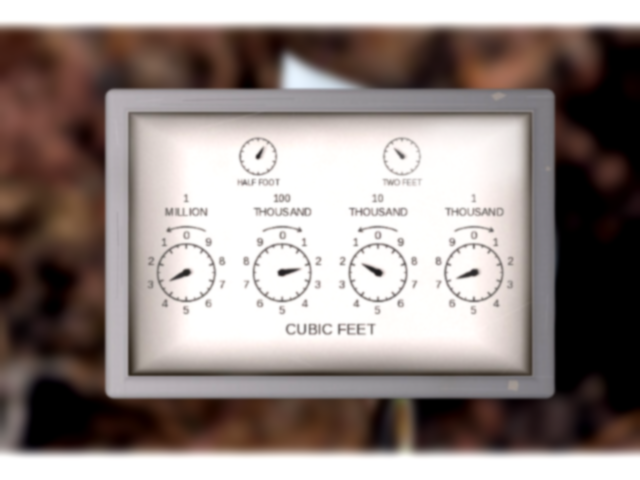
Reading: 321700 ft³
